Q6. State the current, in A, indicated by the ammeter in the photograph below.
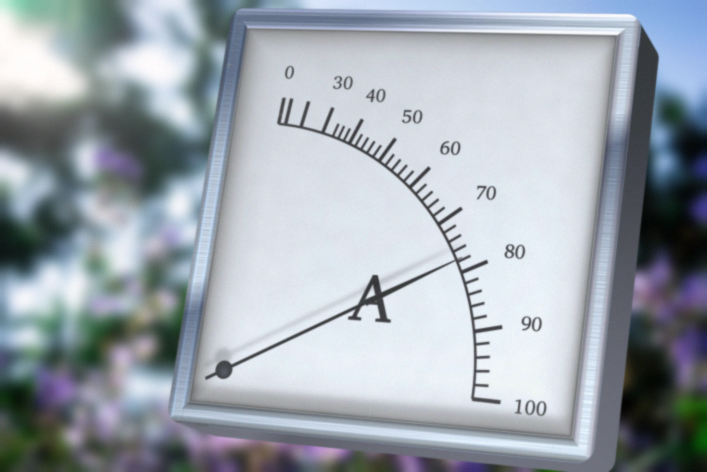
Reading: 78 A
